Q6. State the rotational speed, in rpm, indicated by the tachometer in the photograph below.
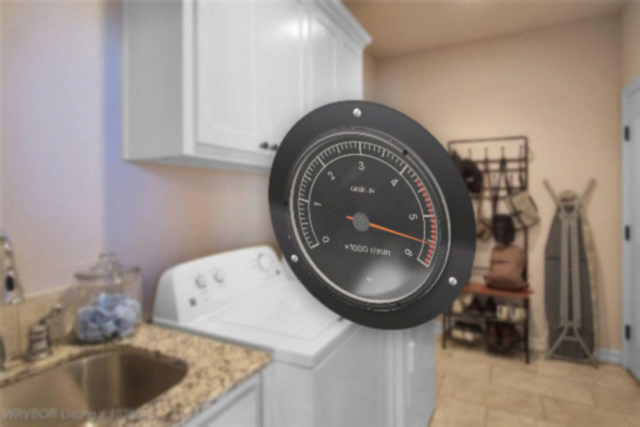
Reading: 5500 rpm
